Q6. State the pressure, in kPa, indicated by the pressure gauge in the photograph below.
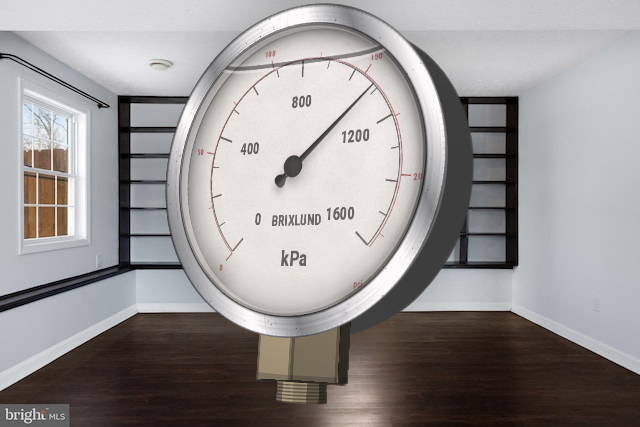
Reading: 1100 kPa
